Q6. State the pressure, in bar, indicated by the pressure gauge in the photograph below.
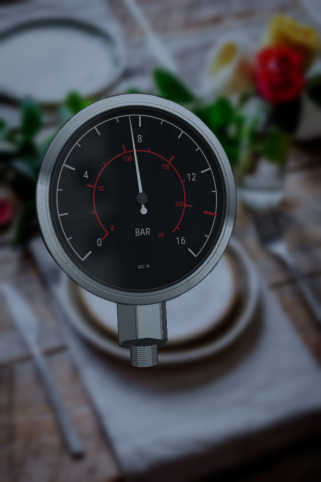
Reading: 7.5 bar
